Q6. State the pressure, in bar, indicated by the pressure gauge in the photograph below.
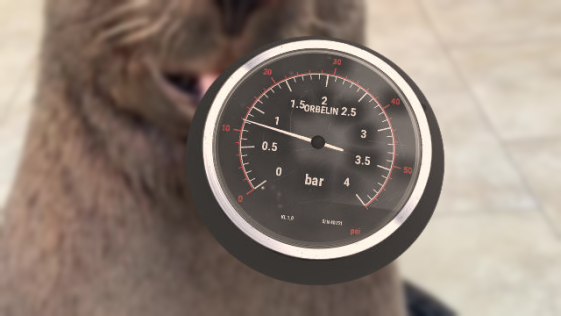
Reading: 0.8 bar
